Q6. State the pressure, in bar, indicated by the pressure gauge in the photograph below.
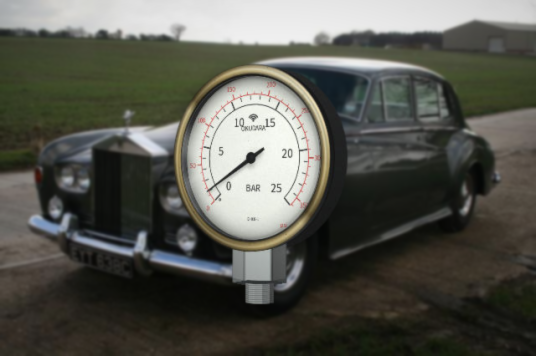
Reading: 1 bar
